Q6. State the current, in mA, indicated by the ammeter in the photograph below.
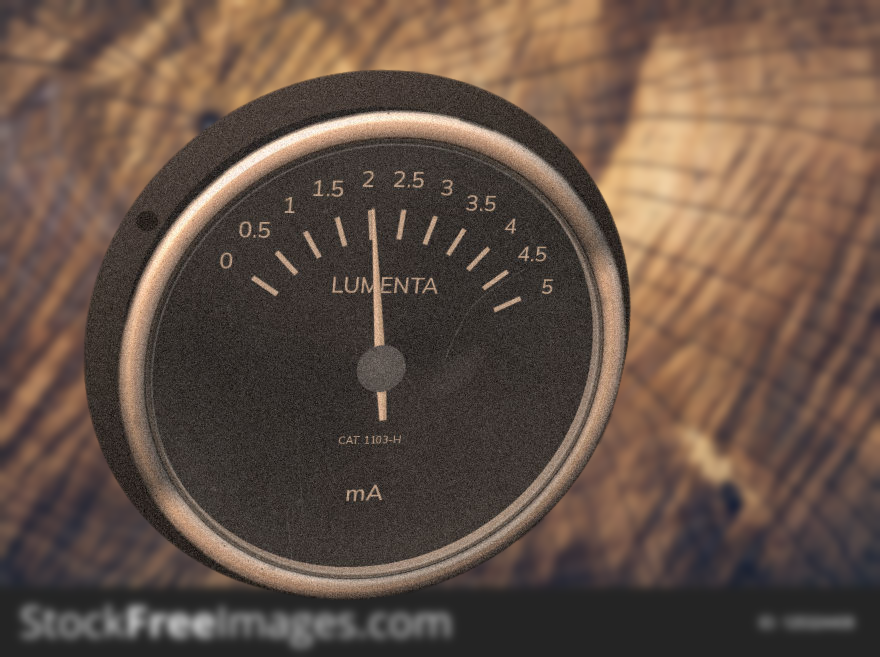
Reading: 2 mA
